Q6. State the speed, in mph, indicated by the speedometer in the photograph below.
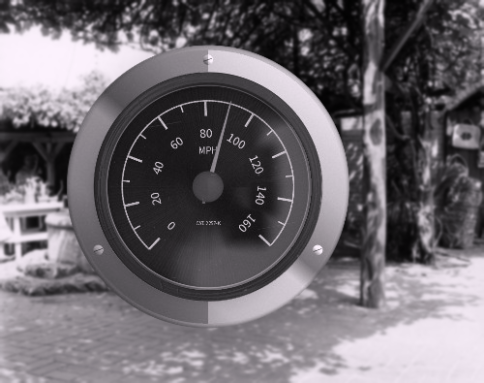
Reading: 90 mph
